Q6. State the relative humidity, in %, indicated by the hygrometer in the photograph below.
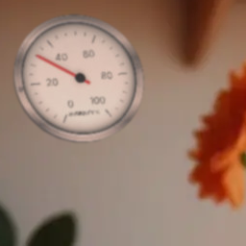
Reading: 32 %
